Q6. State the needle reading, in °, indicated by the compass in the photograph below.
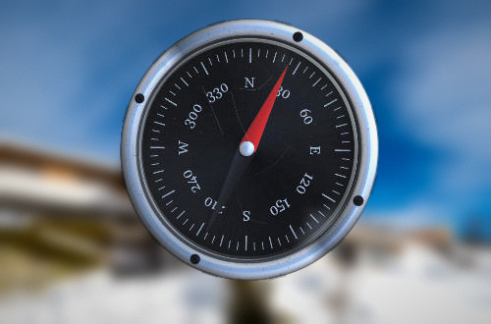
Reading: 25 °
